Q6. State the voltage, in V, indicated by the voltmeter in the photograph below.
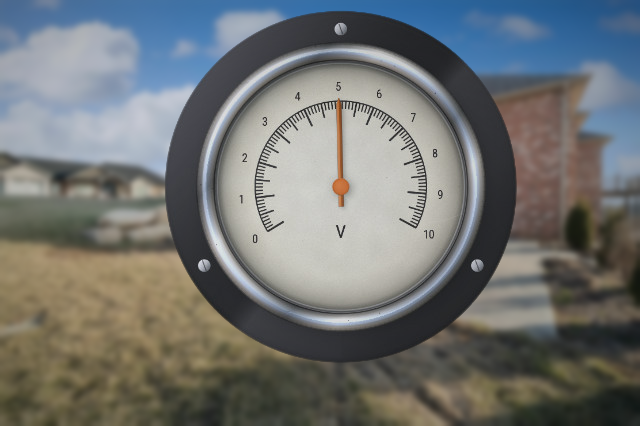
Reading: 5 V
